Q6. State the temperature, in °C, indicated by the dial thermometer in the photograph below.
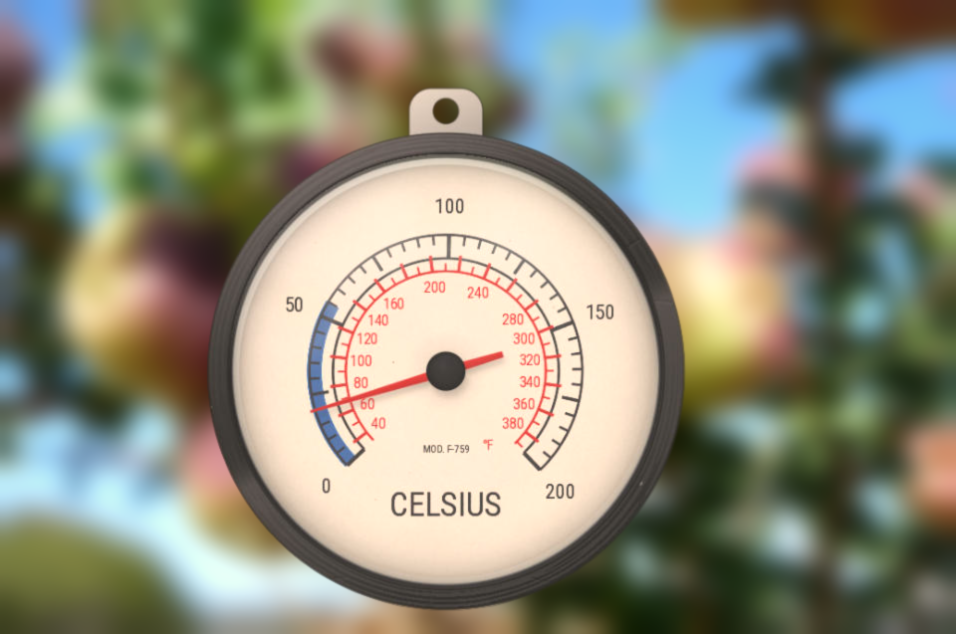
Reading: 20 °C
